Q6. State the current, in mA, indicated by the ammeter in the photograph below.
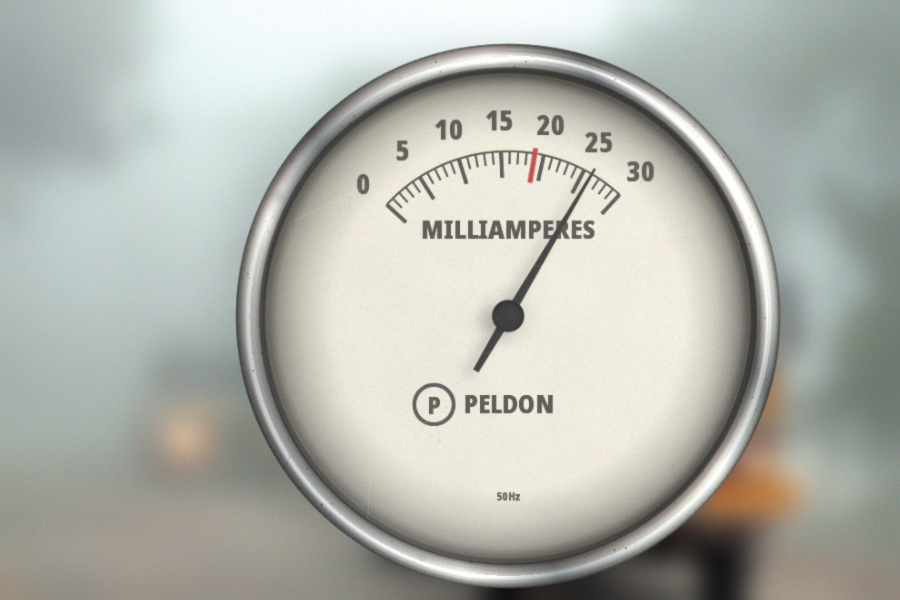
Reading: 26 mA
